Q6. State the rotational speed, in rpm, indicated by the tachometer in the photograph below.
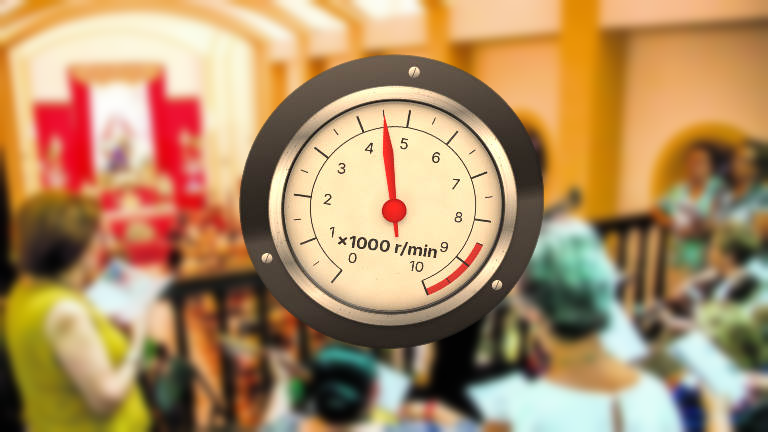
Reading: 4500 rpm
